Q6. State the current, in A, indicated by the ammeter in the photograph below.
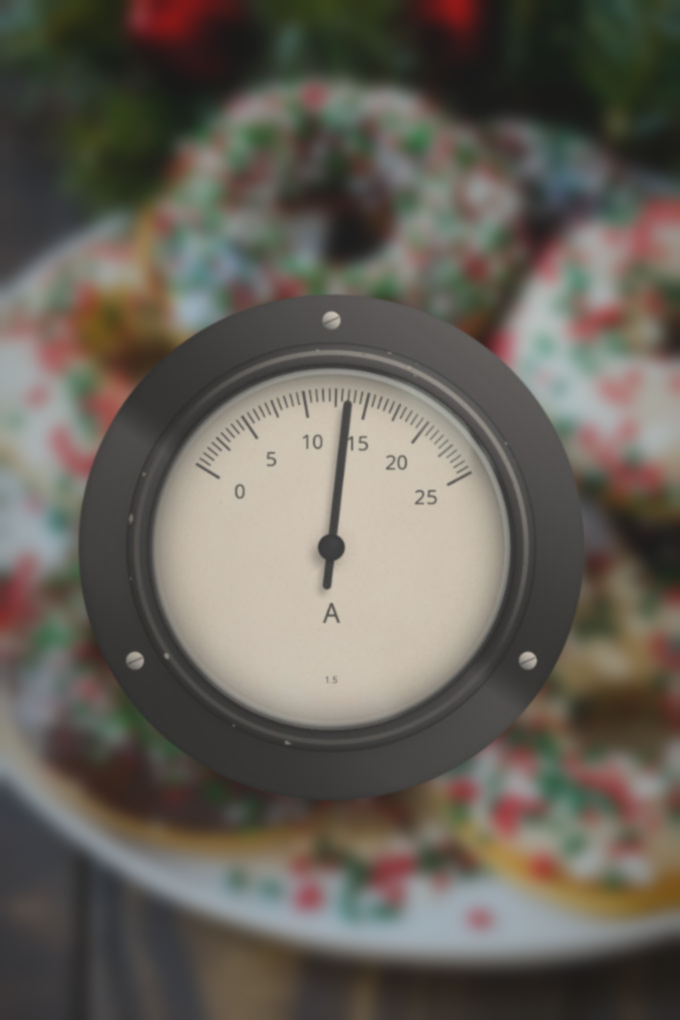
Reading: 13.5 A
